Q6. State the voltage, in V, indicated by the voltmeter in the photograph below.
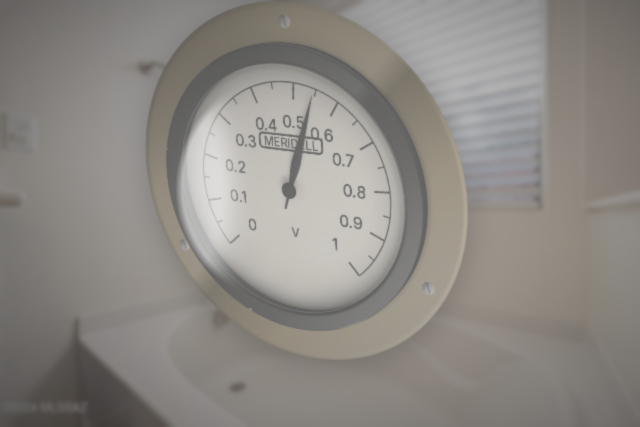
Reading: 0.55 V
